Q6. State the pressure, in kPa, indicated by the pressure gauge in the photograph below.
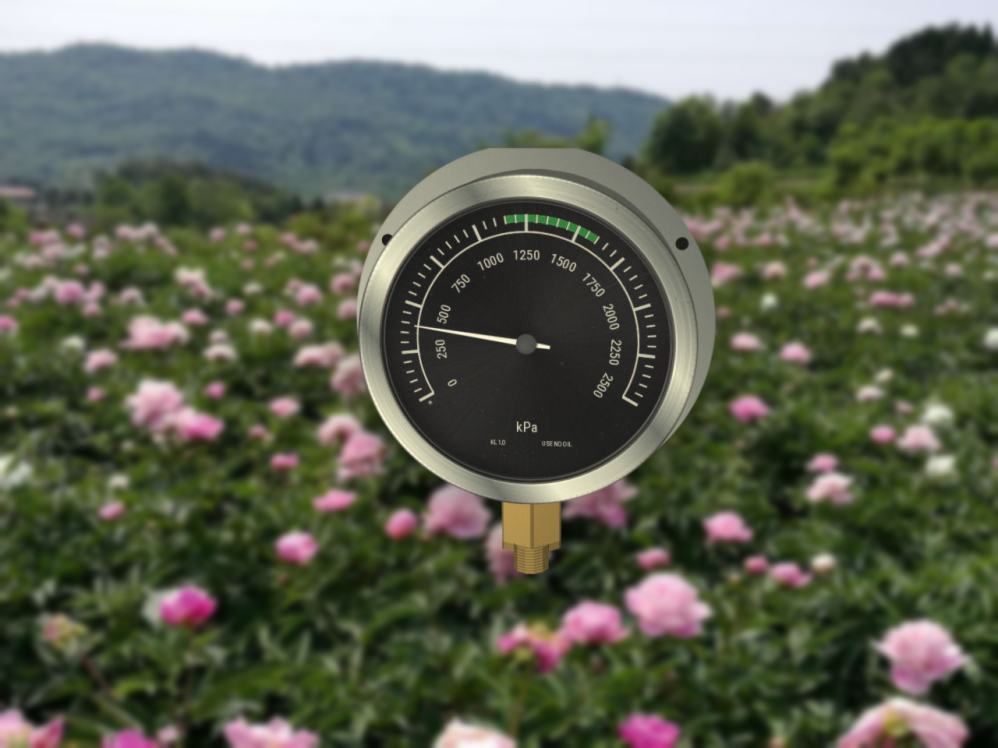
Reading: 400 kPa
